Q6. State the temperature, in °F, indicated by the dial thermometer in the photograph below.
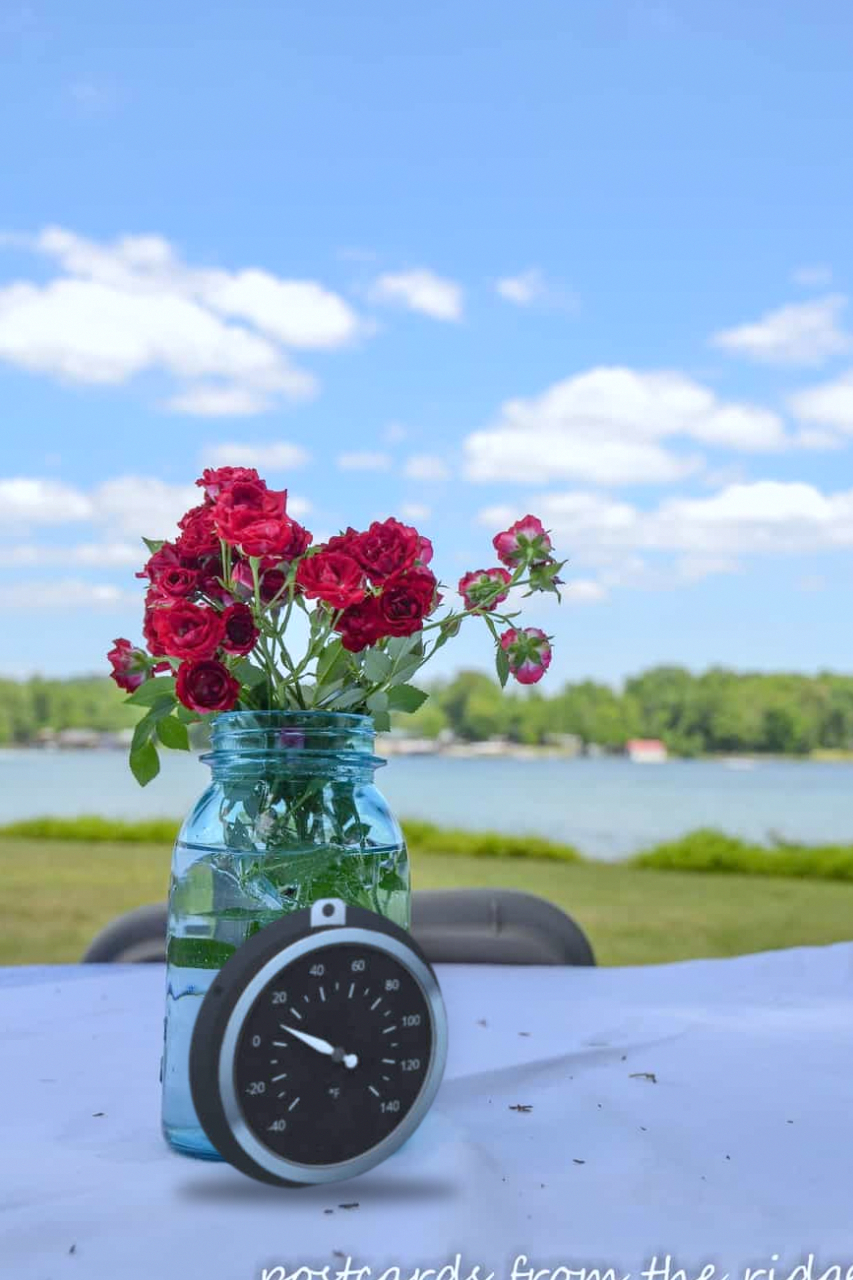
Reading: 10 °F
